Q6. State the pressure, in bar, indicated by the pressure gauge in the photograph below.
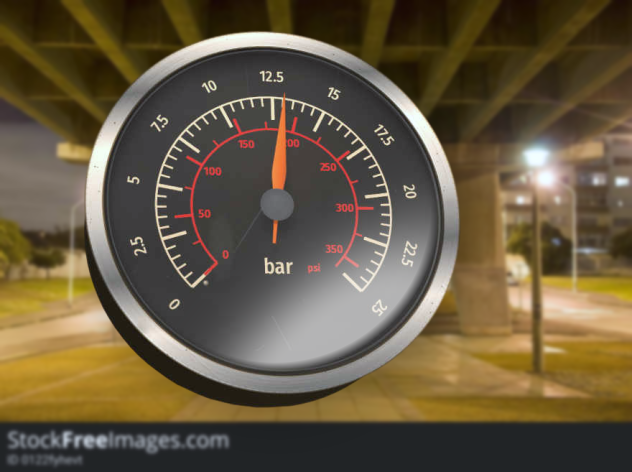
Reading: 13 bar
